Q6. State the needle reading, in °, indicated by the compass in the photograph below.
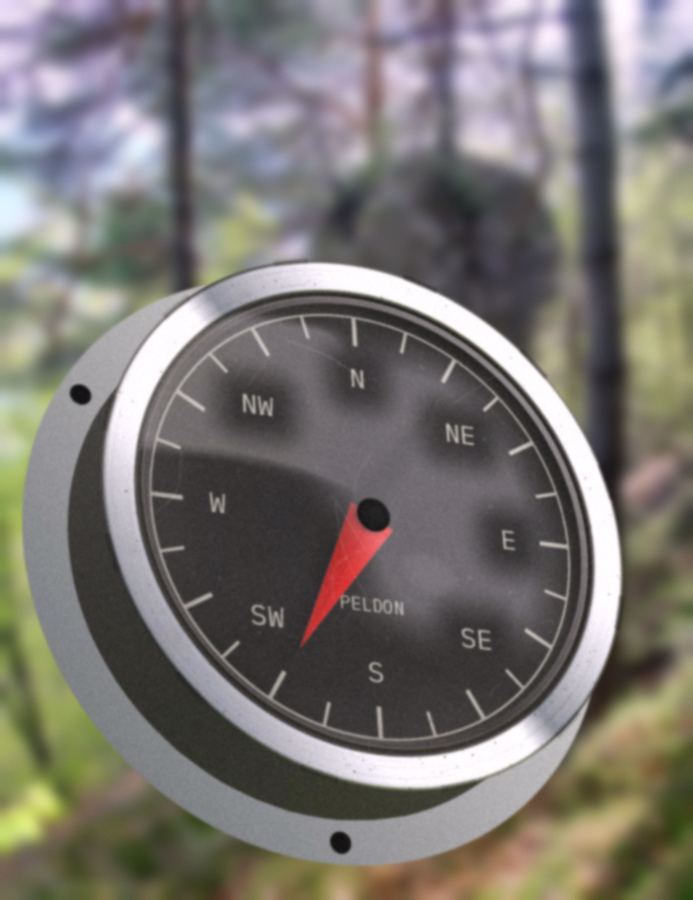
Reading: 210 °
